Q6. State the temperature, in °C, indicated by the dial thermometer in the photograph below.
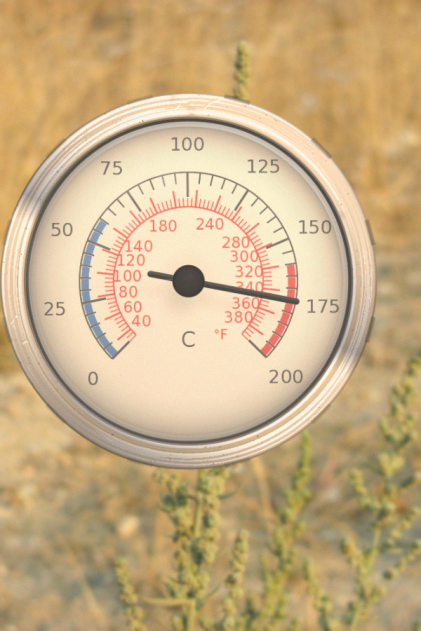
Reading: 175 °C
